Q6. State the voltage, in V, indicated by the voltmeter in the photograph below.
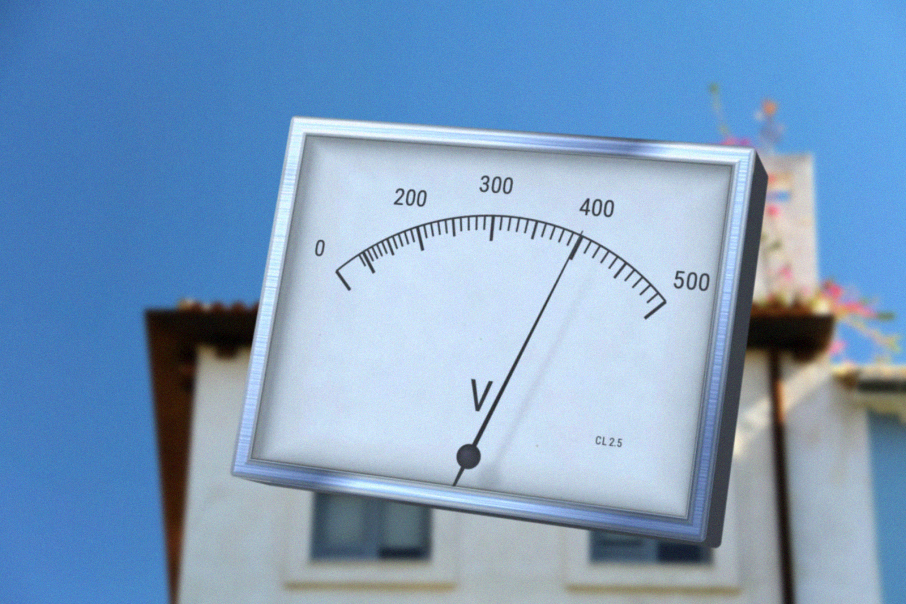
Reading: 400 V
